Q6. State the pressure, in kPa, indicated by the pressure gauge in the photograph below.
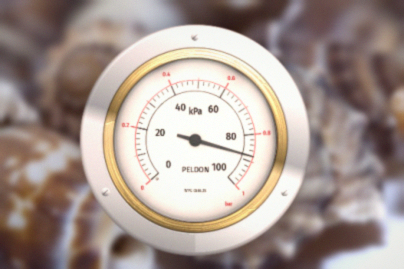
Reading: 88 kPa
